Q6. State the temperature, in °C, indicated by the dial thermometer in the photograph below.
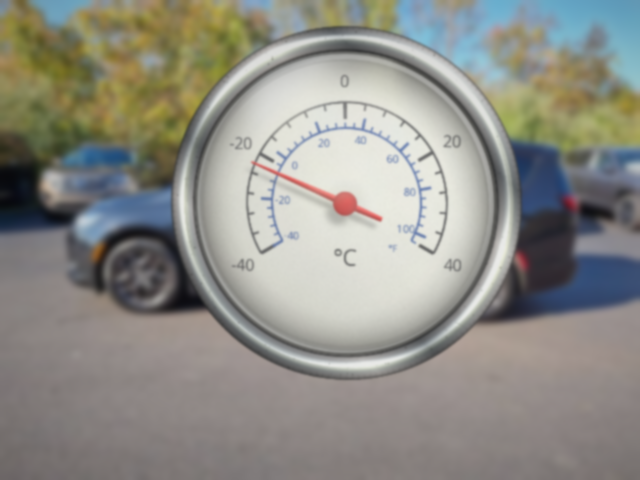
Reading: -22 °C
